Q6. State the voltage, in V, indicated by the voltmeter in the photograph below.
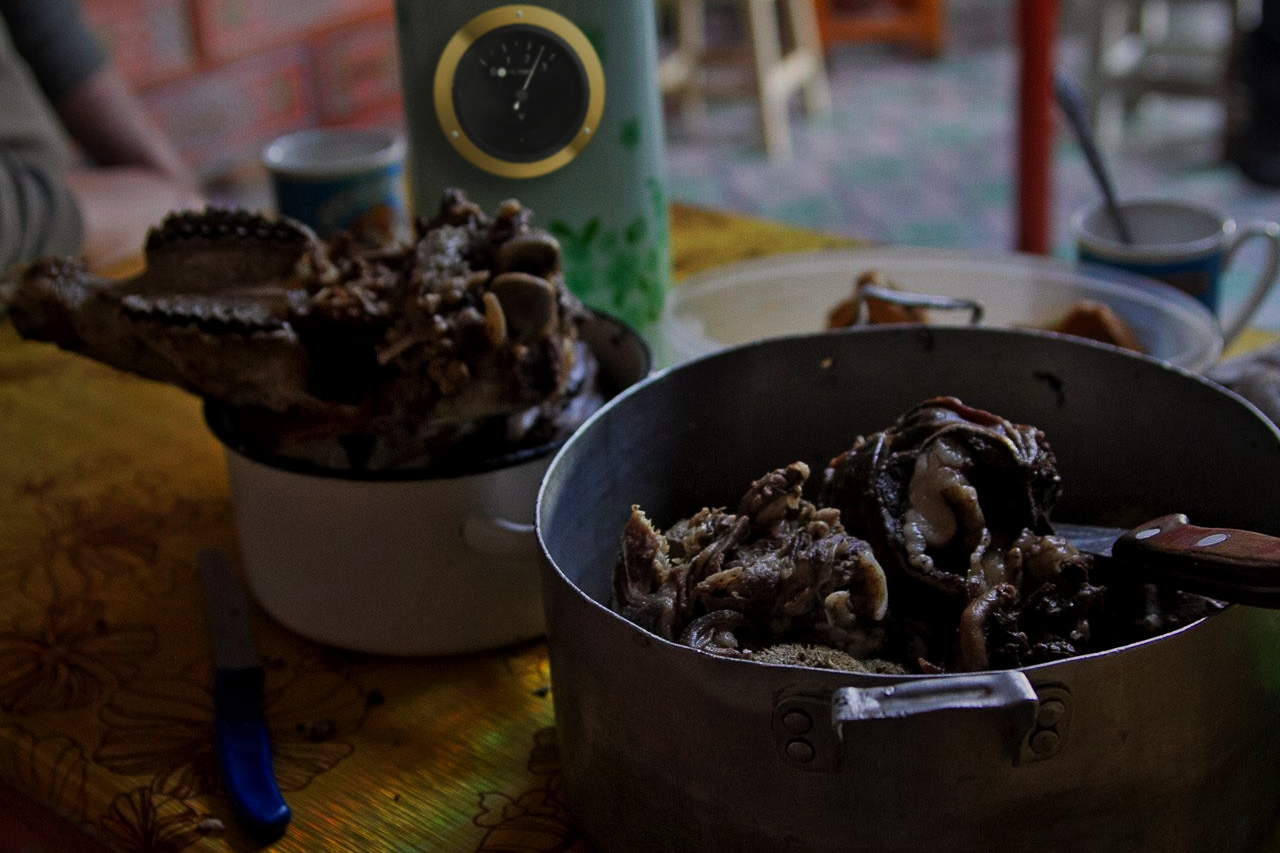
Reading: 2.5 V
